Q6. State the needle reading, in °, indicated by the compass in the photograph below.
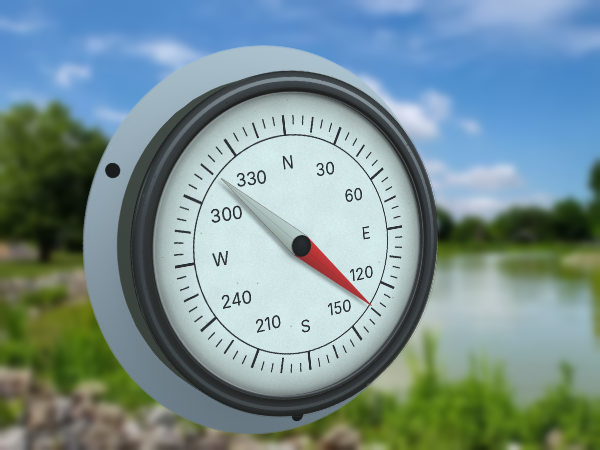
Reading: 135 °
